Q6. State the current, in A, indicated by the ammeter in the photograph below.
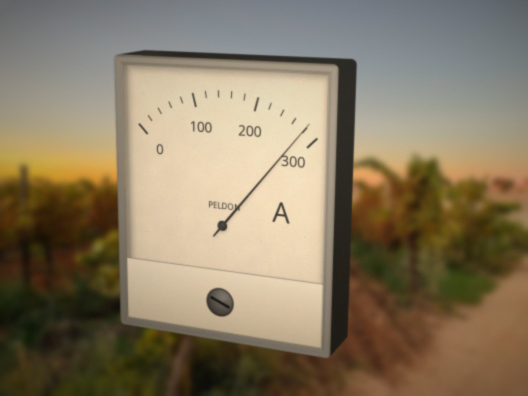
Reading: 280 A
